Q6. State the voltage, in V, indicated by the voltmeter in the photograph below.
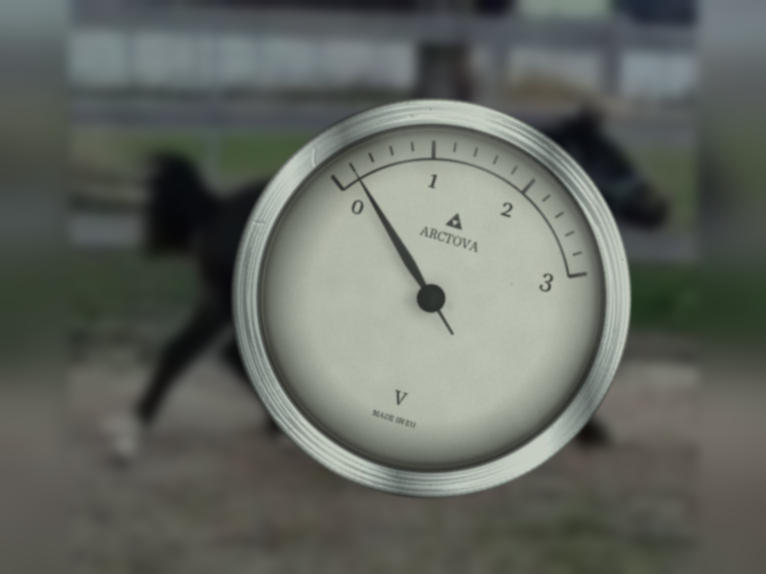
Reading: 0.2 V
